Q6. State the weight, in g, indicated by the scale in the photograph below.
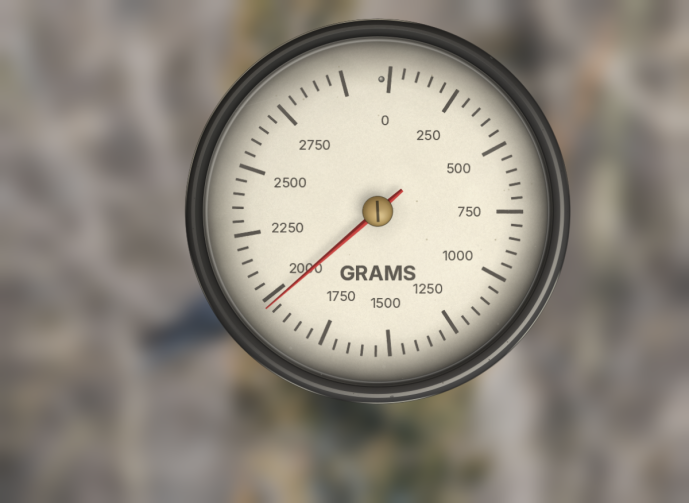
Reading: 1975 g
